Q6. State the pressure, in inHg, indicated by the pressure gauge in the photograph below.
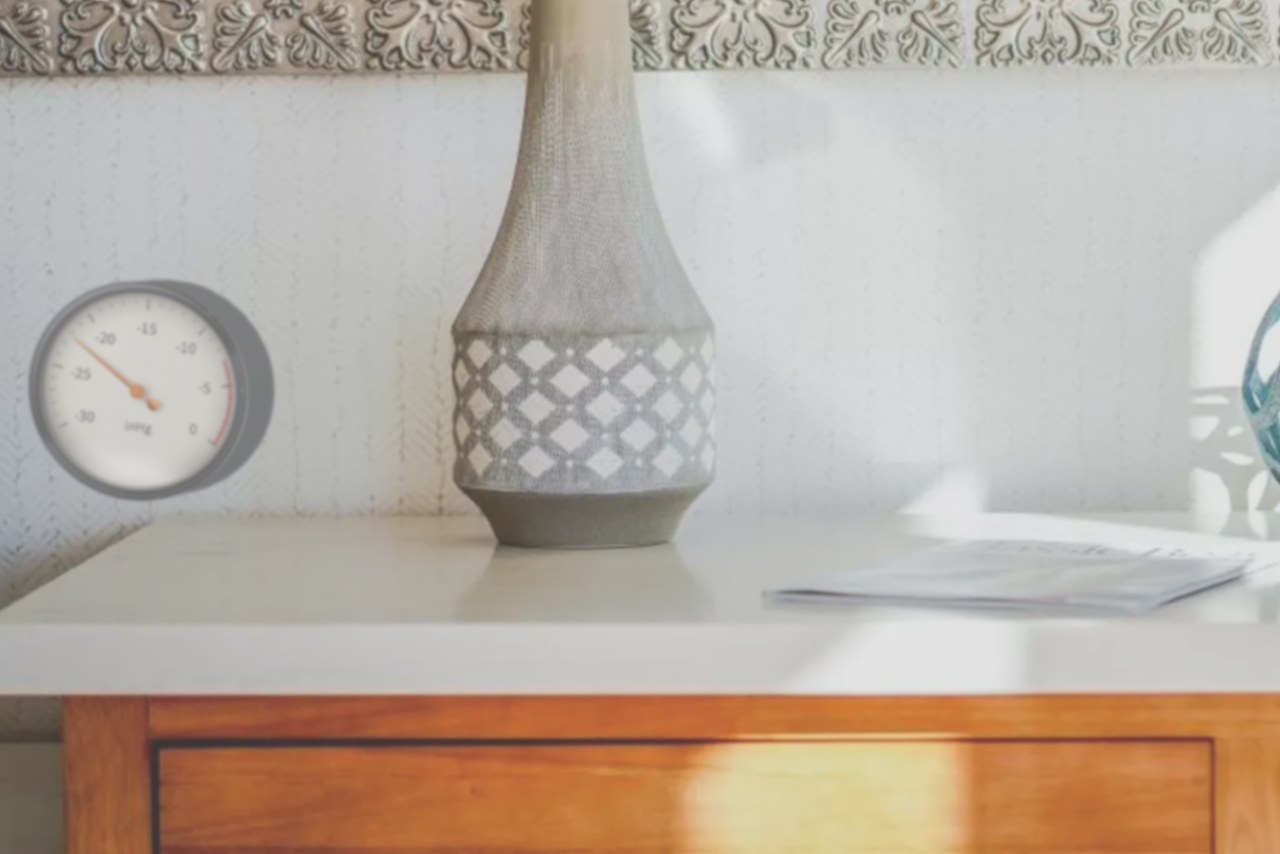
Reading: -22 inHg
